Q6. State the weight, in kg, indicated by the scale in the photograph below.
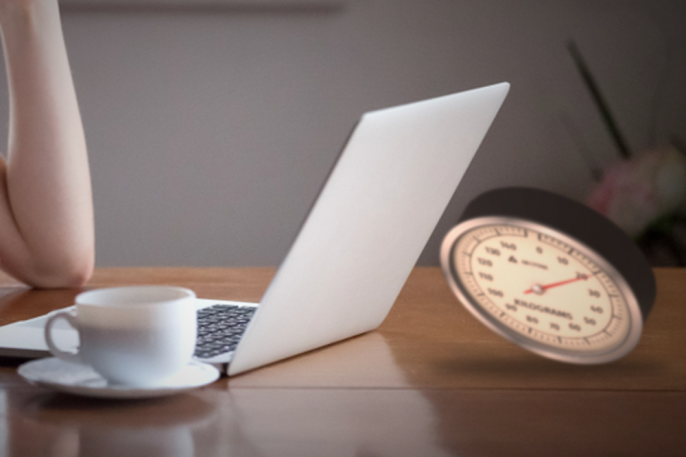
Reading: 20 kg
